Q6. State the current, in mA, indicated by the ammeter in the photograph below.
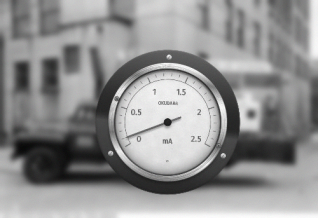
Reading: 0.1 mA
